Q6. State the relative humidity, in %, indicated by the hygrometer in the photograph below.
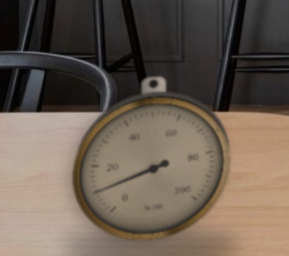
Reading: 10 %
